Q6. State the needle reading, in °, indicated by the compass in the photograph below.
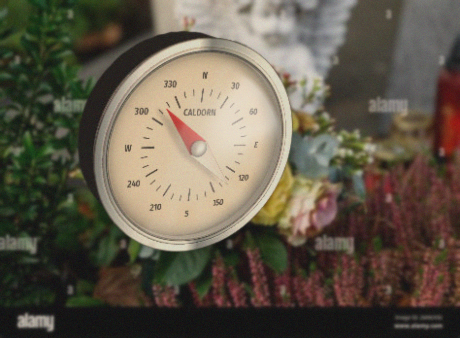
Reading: 315 °
